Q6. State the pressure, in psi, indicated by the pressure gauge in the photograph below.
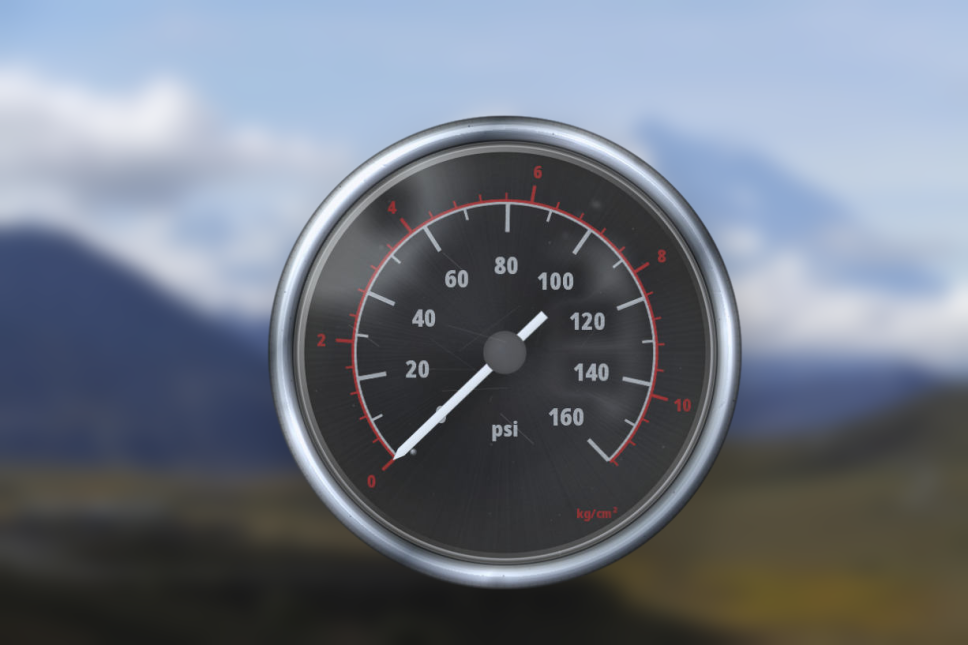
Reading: 0 psi
